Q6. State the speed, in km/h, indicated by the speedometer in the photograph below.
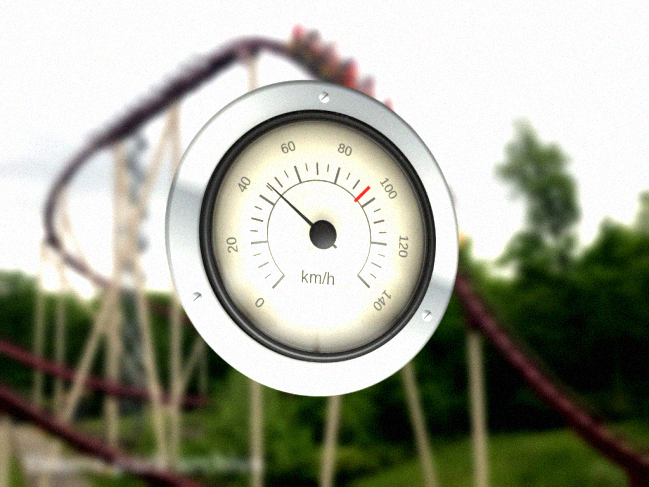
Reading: 45 km/h
